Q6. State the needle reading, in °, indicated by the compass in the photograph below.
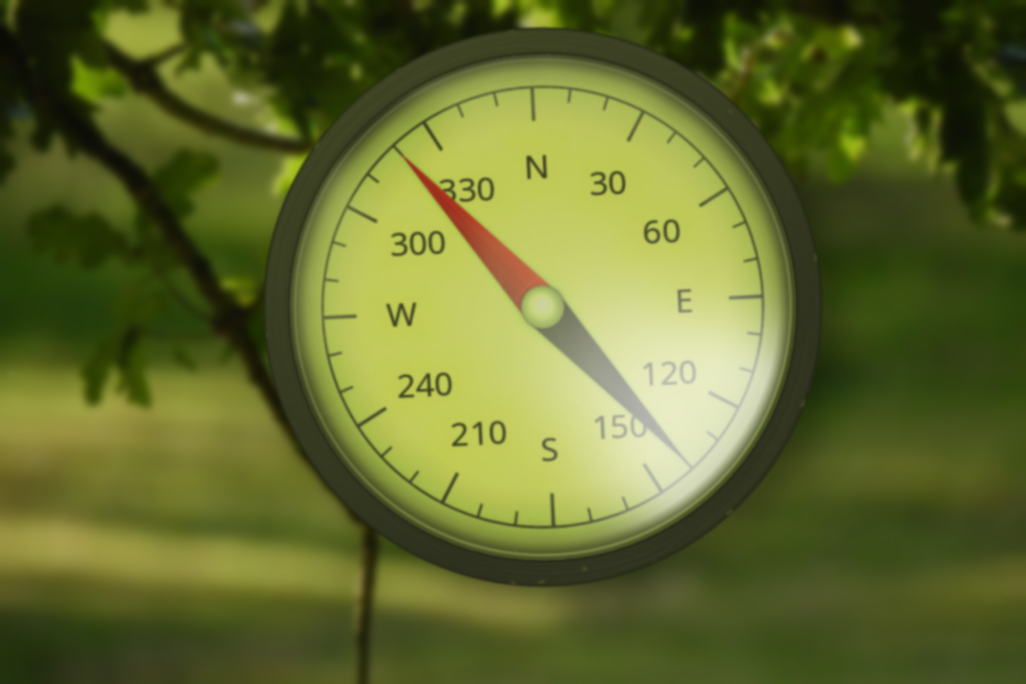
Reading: 320 °
